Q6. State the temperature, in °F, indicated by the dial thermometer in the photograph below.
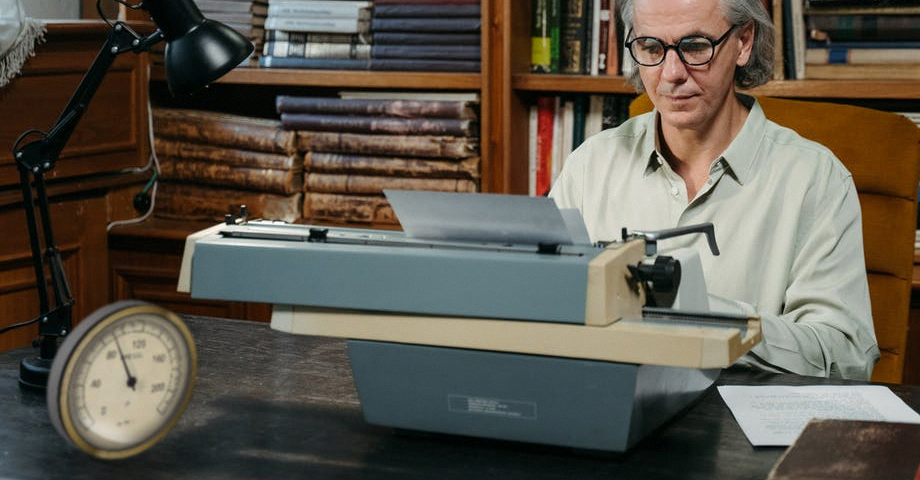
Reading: 90 °F
